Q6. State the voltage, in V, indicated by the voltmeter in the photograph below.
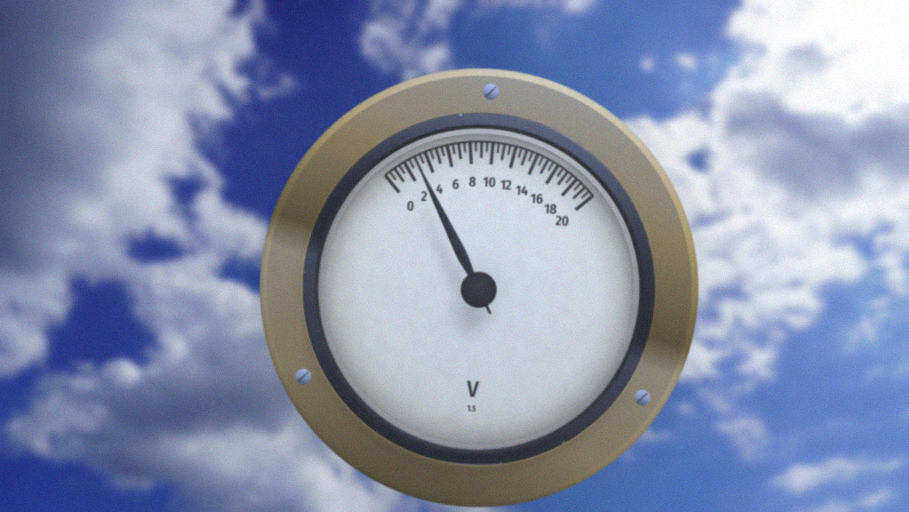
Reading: 3 V
